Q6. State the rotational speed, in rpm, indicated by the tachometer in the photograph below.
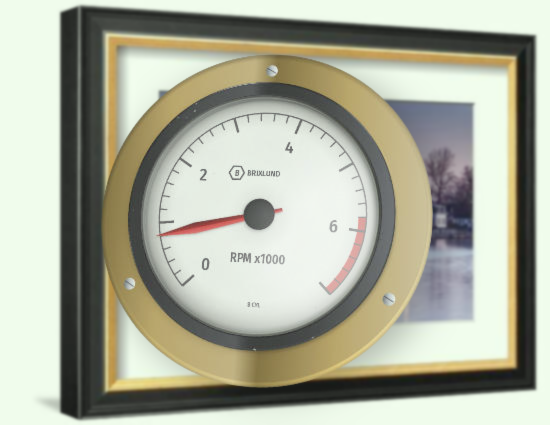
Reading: 800 rpm
